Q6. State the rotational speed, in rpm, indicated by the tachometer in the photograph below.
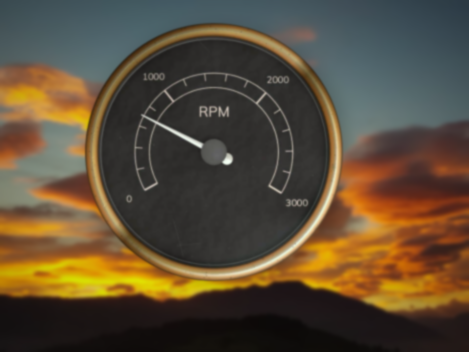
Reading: 700 rpm
